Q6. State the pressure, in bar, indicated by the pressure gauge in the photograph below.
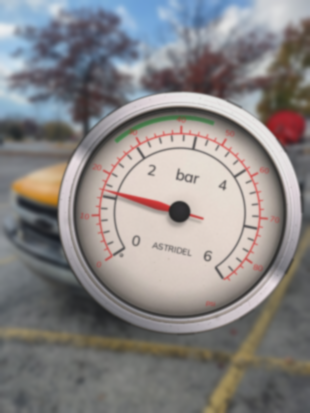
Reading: 1.1 bar
